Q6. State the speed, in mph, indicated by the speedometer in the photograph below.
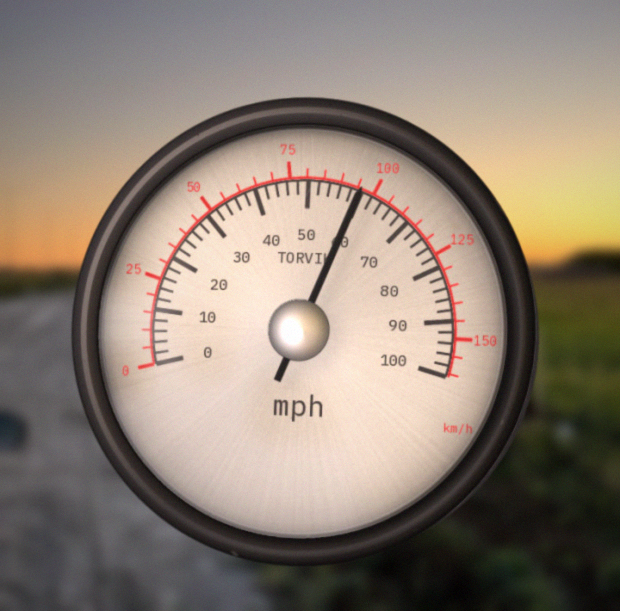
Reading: 60 mph
